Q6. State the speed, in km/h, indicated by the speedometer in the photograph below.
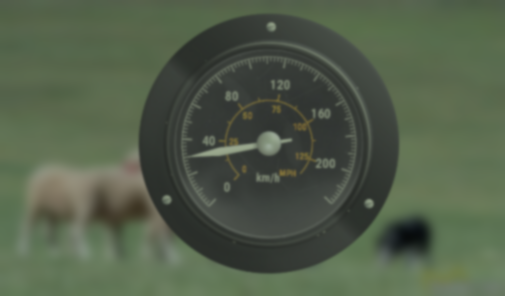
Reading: 30 km/h
